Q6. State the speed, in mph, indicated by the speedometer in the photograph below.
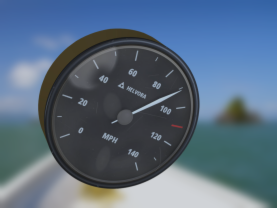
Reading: 90 mph
